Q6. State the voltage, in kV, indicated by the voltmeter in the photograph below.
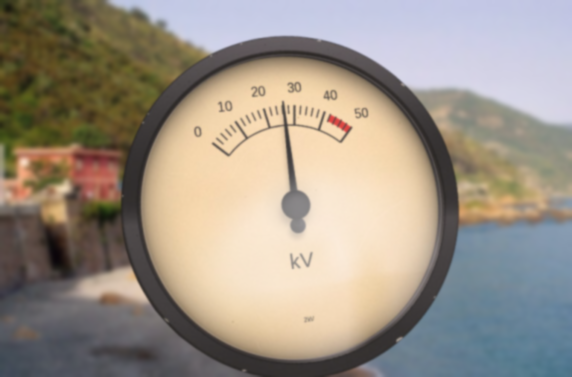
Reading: 26 kV
